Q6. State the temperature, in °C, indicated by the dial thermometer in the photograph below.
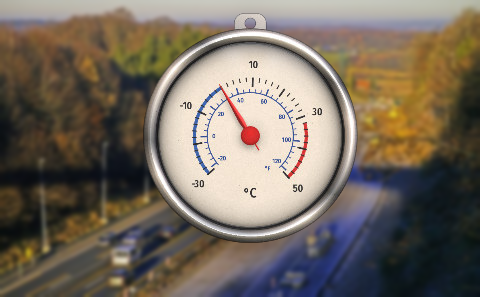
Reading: 0 °C
